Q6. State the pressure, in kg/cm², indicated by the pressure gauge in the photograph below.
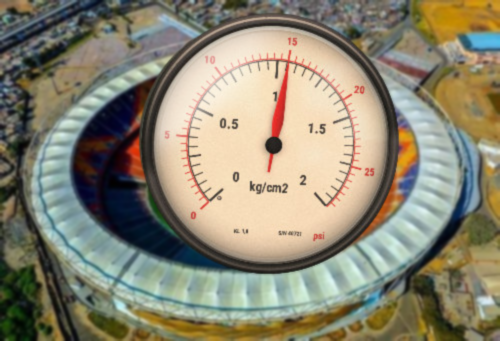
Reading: 1.05 kg/cm²
